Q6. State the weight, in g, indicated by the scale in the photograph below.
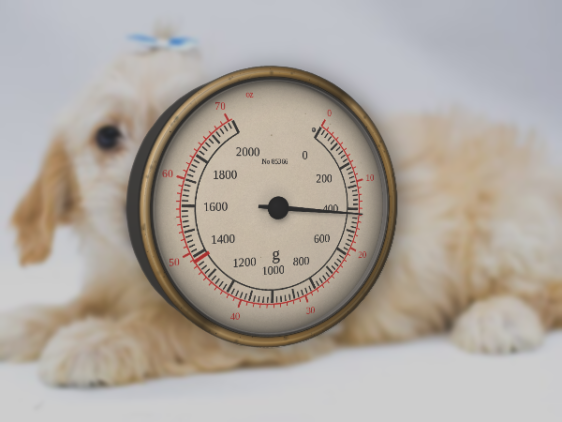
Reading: 420 g
